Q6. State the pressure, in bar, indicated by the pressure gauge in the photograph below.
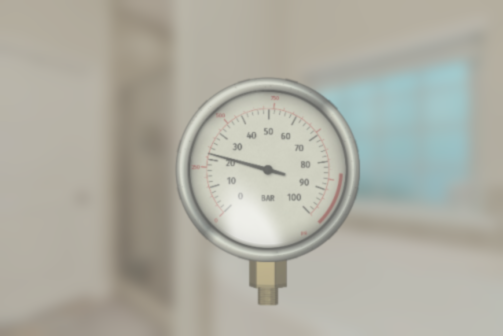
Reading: 22 bar
